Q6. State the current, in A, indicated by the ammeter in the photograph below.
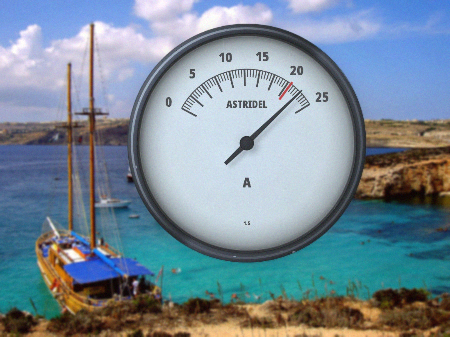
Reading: 22.5 A
